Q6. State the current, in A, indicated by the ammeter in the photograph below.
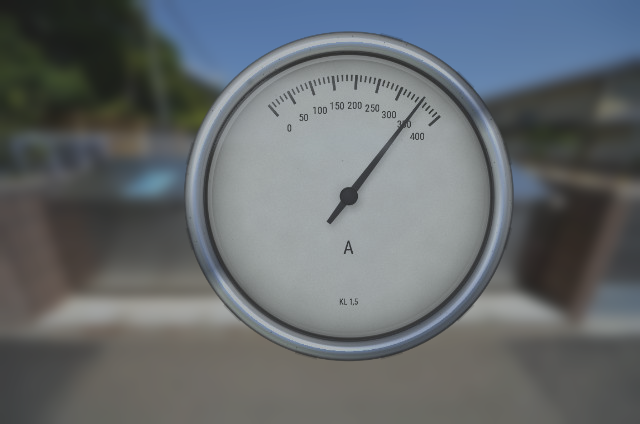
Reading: 350 A
